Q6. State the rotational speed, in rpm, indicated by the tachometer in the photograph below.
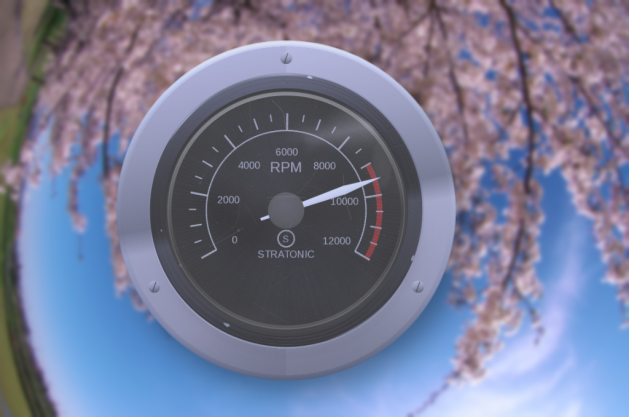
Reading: 9500 rpm
